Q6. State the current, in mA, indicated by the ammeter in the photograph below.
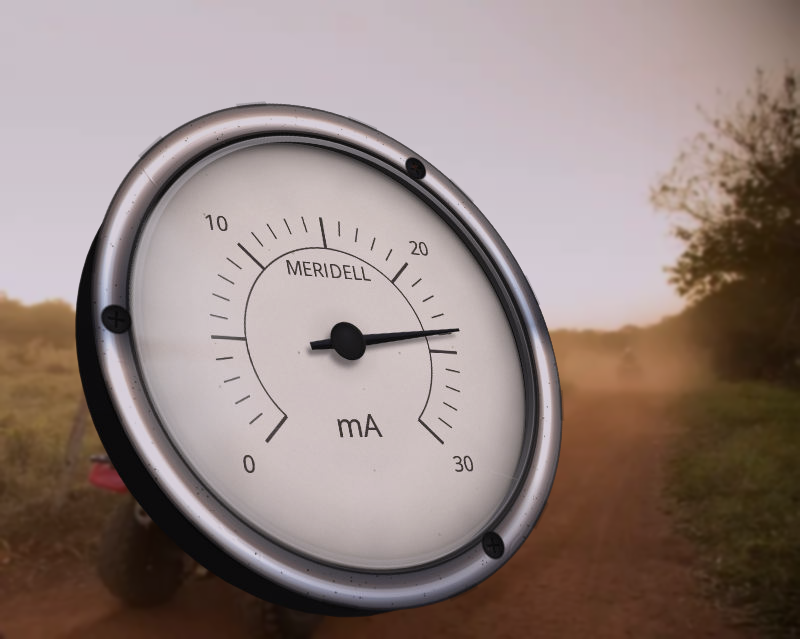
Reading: 24 mA
